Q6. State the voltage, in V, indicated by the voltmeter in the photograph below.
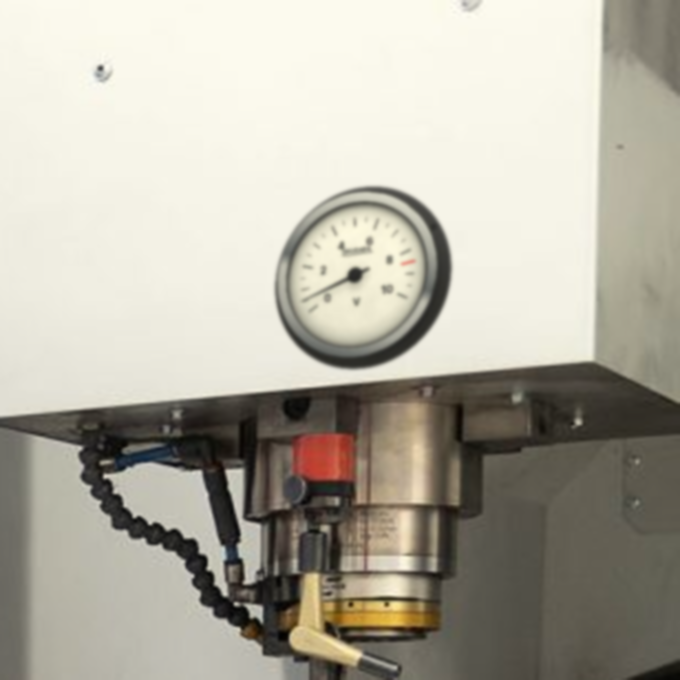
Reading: 0.5 V
